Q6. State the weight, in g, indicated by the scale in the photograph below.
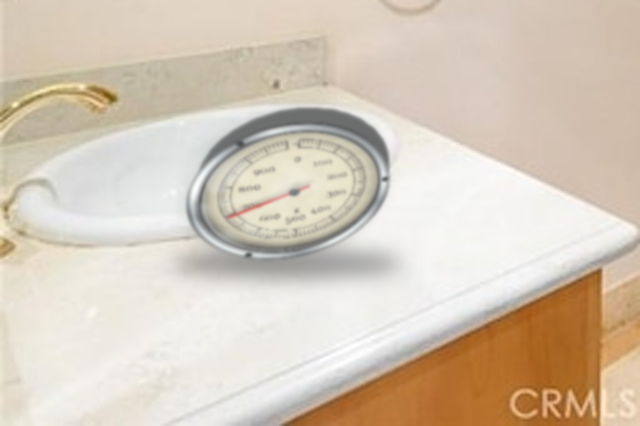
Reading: 700 g
